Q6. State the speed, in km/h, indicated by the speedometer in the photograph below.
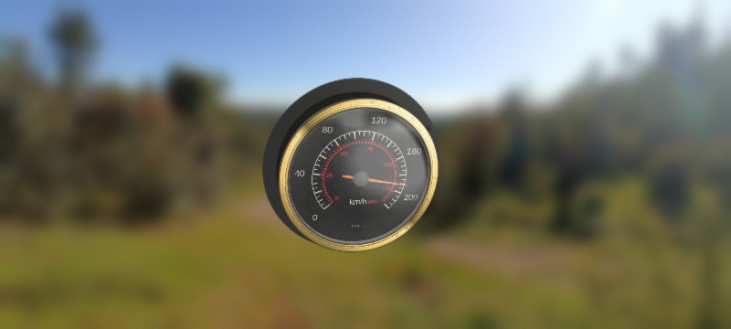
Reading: 190 km/h
